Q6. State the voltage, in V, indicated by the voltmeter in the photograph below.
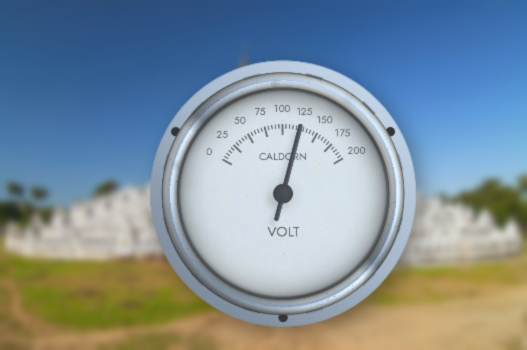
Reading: 125 V
